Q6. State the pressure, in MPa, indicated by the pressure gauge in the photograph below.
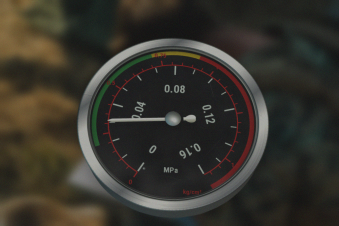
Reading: 0.03 MPa
